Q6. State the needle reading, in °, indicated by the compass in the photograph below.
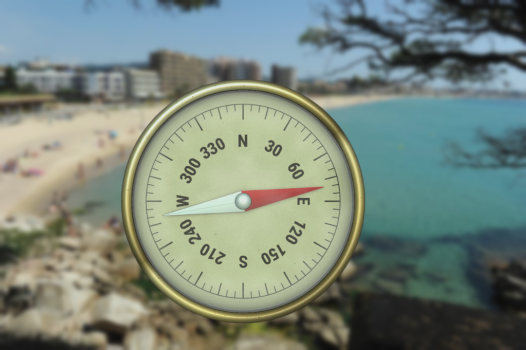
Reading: 80 °
